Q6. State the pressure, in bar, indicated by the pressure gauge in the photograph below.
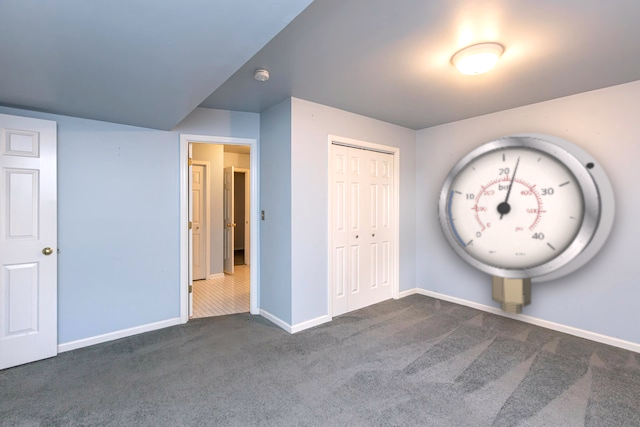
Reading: 22.5 bar
